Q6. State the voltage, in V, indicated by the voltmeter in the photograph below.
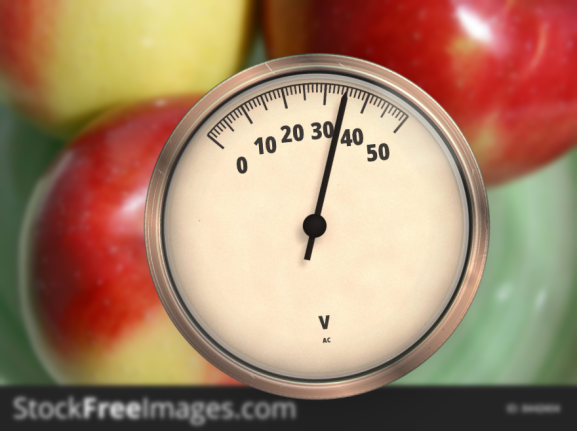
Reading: 35 V
